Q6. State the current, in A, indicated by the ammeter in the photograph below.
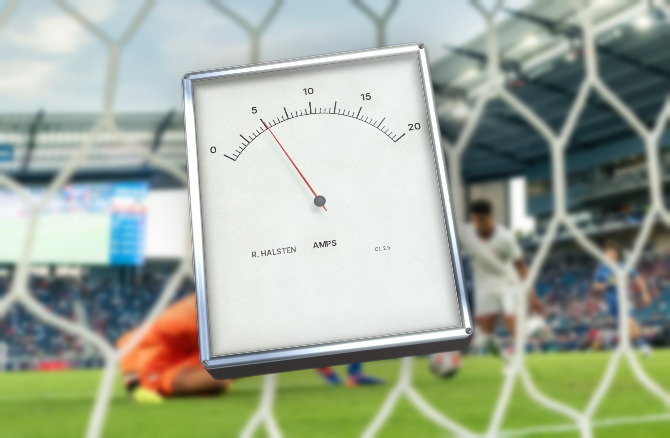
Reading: 5 A
